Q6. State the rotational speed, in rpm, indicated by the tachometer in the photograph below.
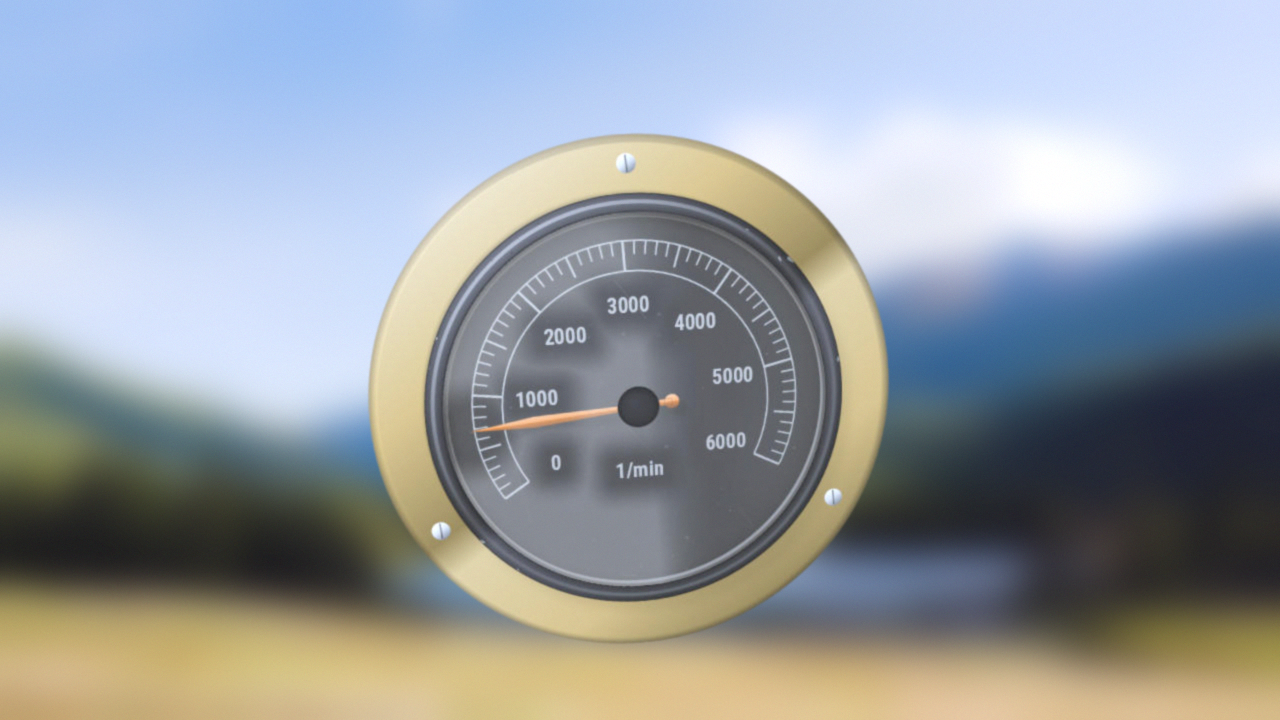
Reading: 700 rpm
